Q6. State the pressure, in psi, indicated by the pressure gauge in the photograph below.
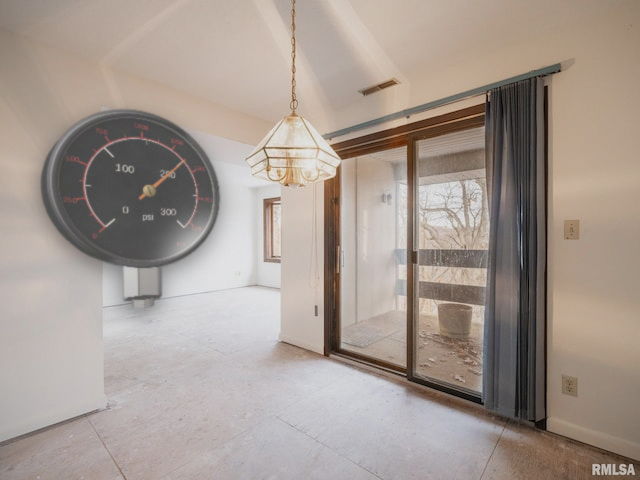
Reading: 200 psi
